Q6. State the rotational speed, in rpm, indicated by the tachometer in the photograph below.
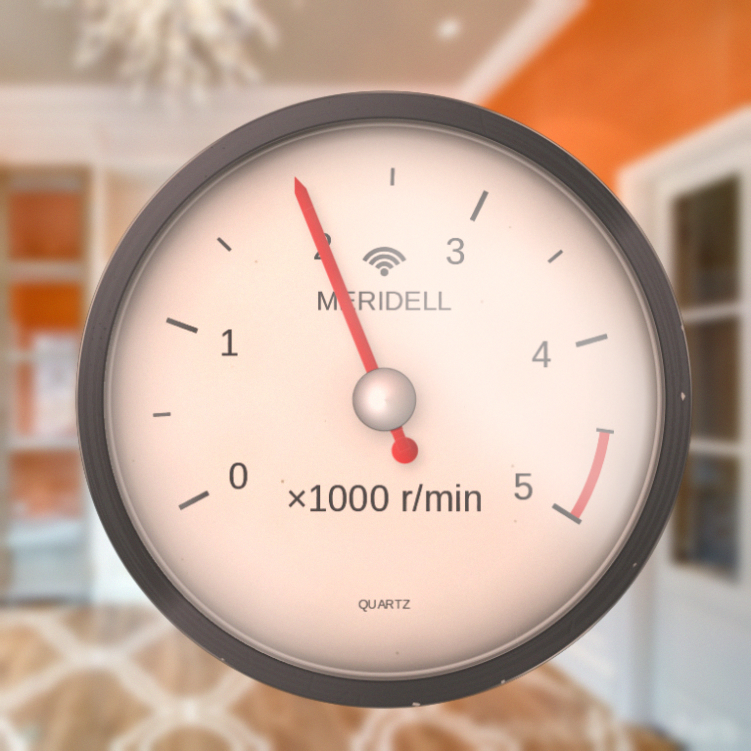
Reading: 2000 rpm
